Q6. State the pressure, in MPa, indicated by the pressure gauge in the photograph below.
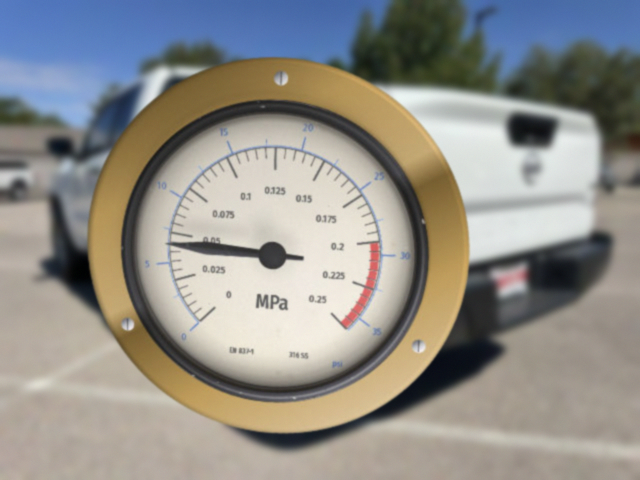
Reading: 0.045 MPa
